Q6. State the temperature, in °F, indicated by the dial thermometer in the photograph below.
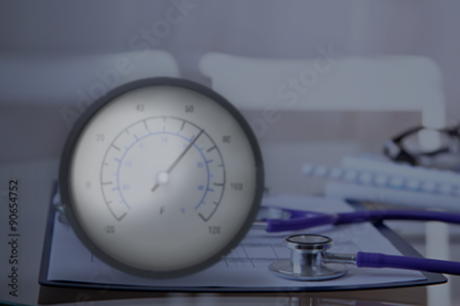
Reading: 70 °F
